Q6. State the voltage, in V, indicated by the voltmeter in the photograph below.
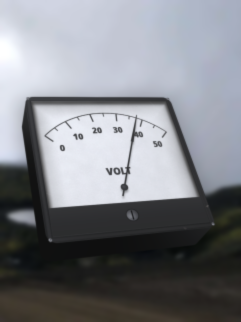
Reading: 37.5 V
